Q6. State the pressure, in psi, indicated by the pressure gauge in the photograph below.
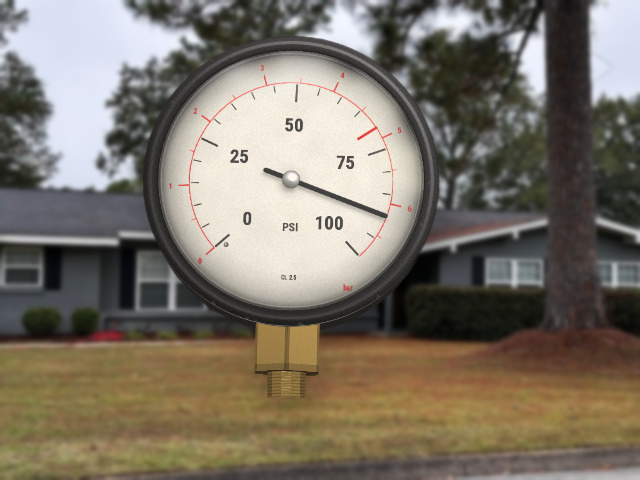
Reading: 90 psi
